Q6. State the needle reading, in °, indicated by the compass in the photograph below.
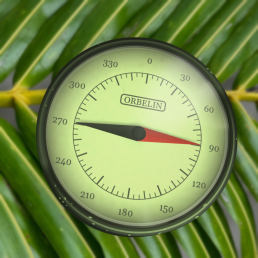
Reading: 90 °
